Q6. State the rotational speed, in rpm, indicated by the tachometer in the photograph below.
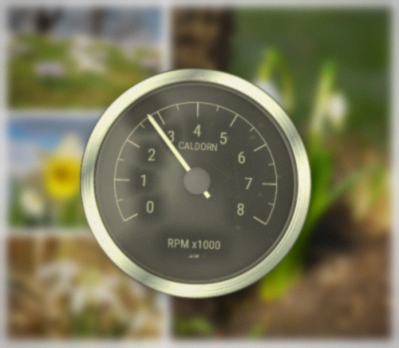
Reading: 2750 rpm
